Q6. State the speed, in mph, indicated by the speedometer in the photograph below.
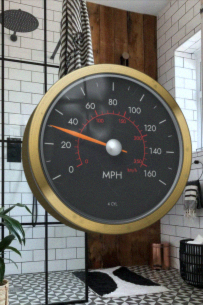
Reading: 30 mph
